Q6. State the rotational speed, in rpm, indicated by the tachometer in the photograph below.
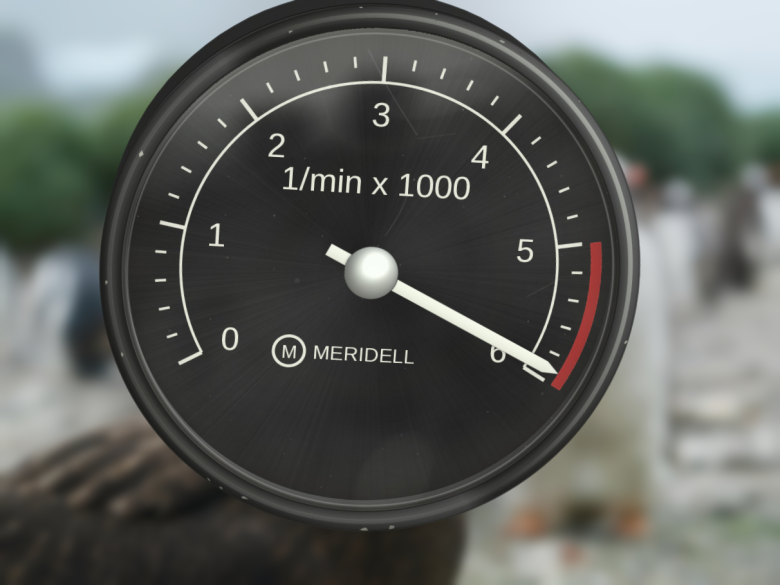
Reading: 5900 rpm
